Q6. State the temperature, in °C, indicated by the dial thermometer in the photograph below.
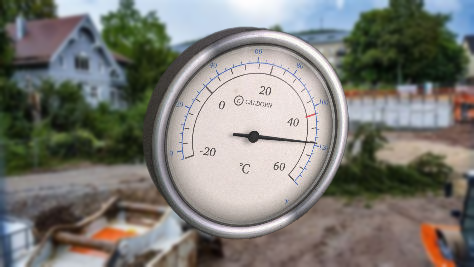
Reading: 48 °C
